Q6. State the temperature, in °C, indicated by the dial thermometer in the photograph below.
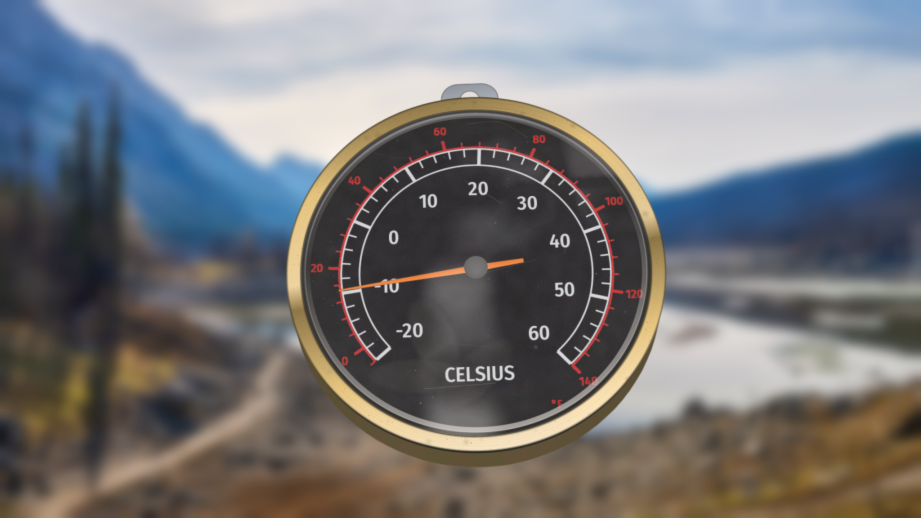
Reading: -10 °C
